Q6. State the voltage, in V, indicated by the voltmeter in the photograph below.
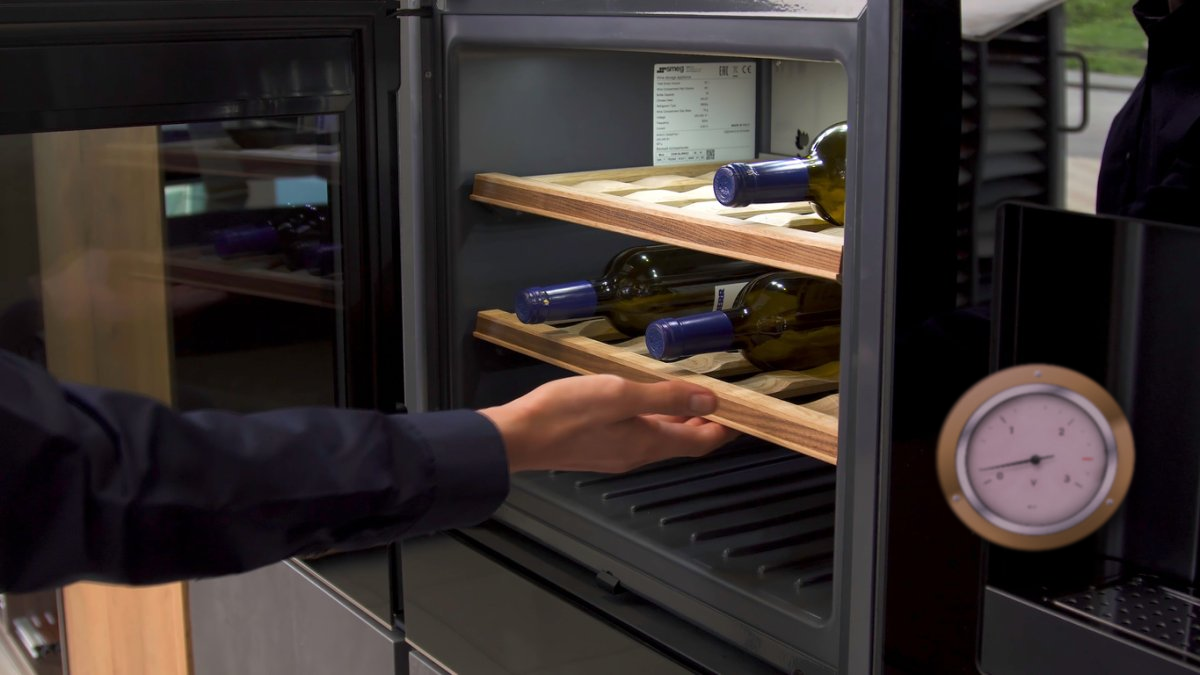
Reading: 0.2 V
